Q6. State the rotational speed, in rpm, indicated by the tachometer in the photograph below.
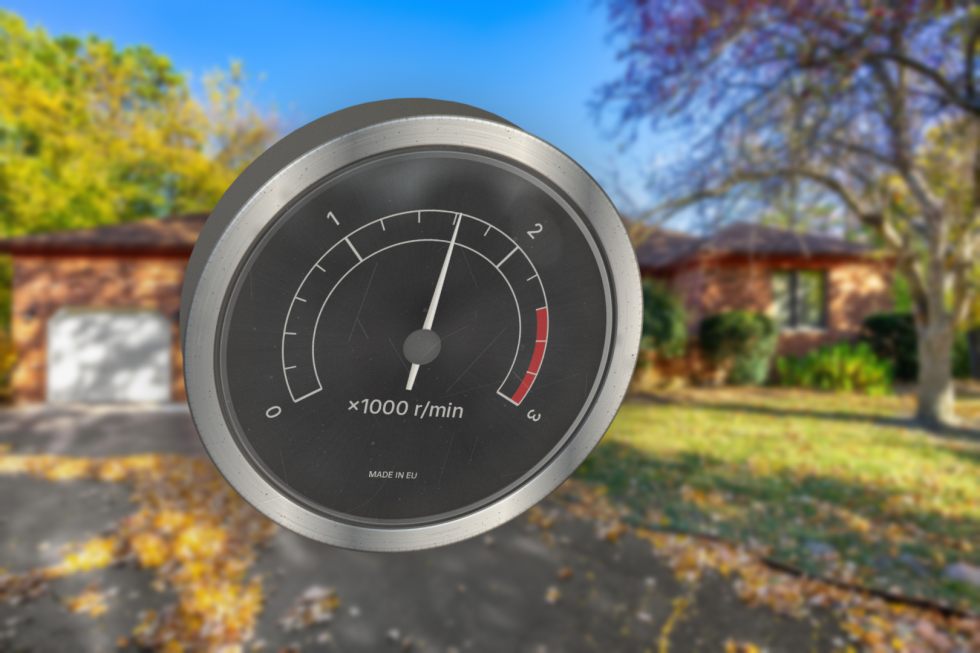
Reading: 1600 rpm
